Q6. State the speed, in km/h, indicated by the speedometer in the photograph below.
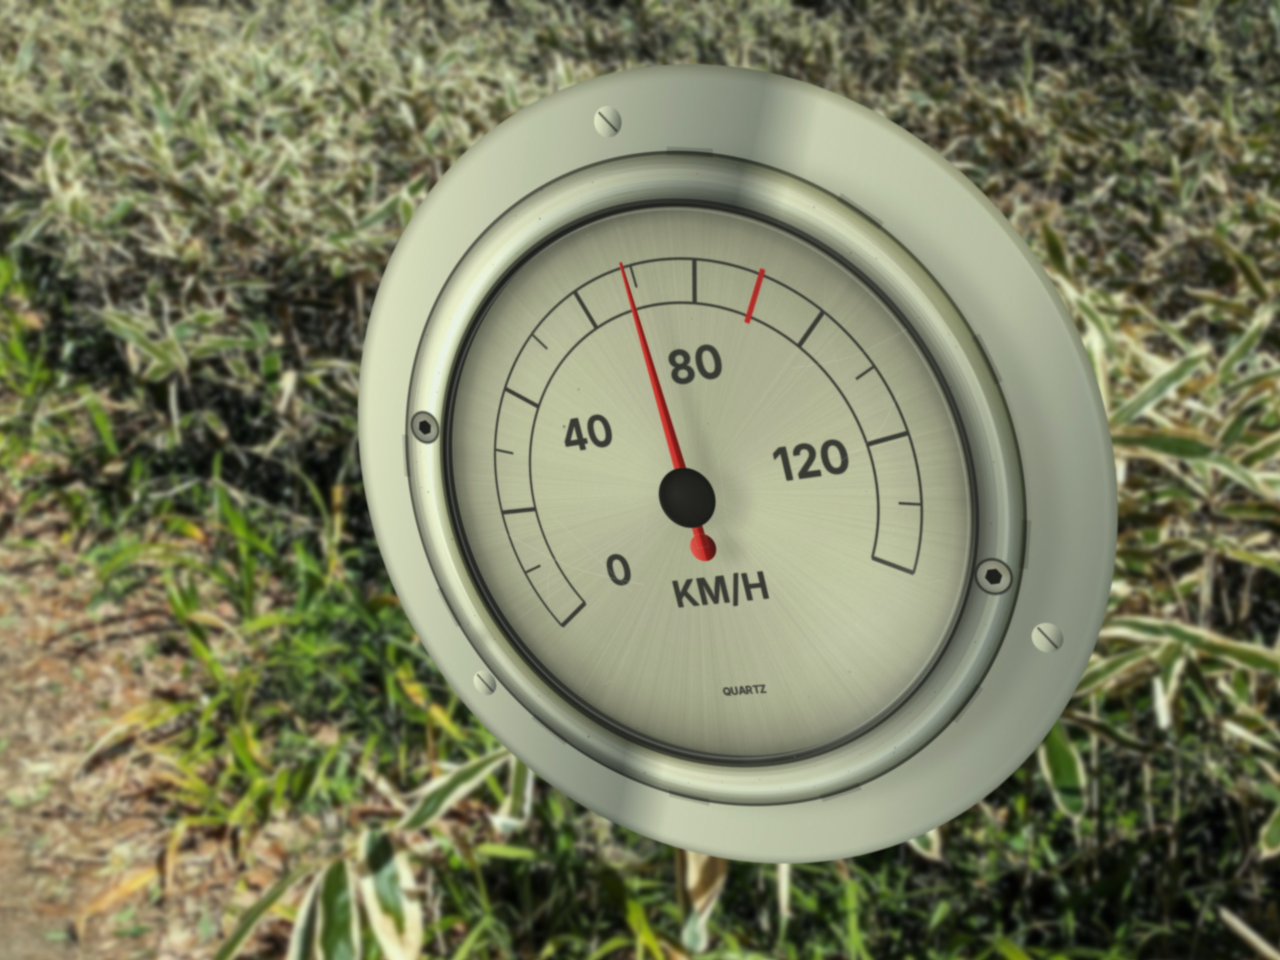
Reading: 70 km/h
